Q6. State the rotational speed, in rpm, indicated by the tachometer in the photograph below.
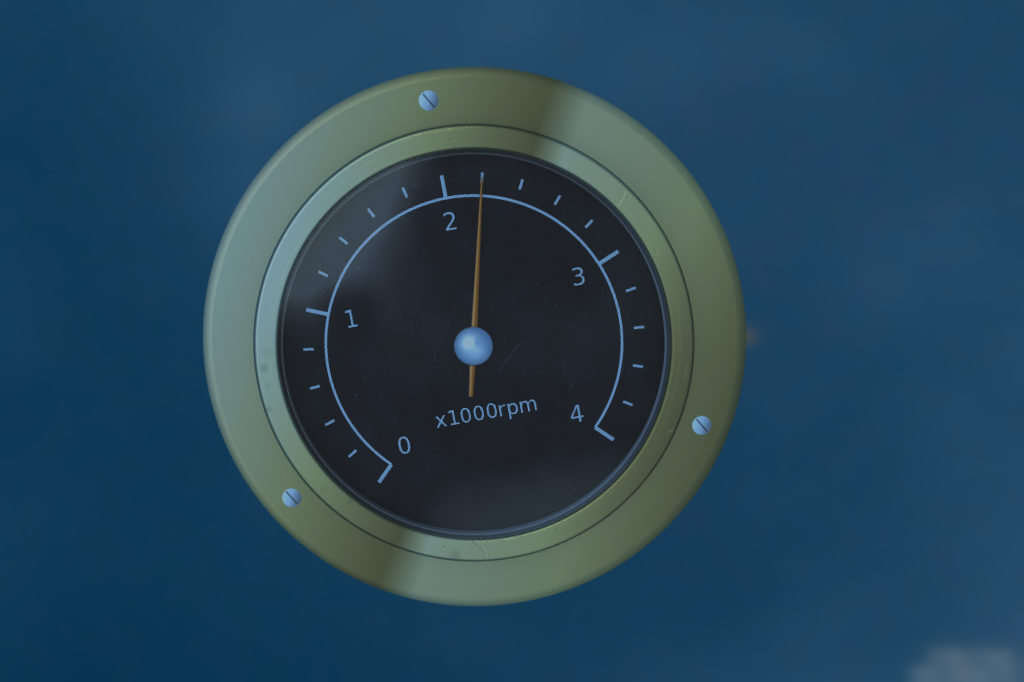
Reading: 2200 rpm
